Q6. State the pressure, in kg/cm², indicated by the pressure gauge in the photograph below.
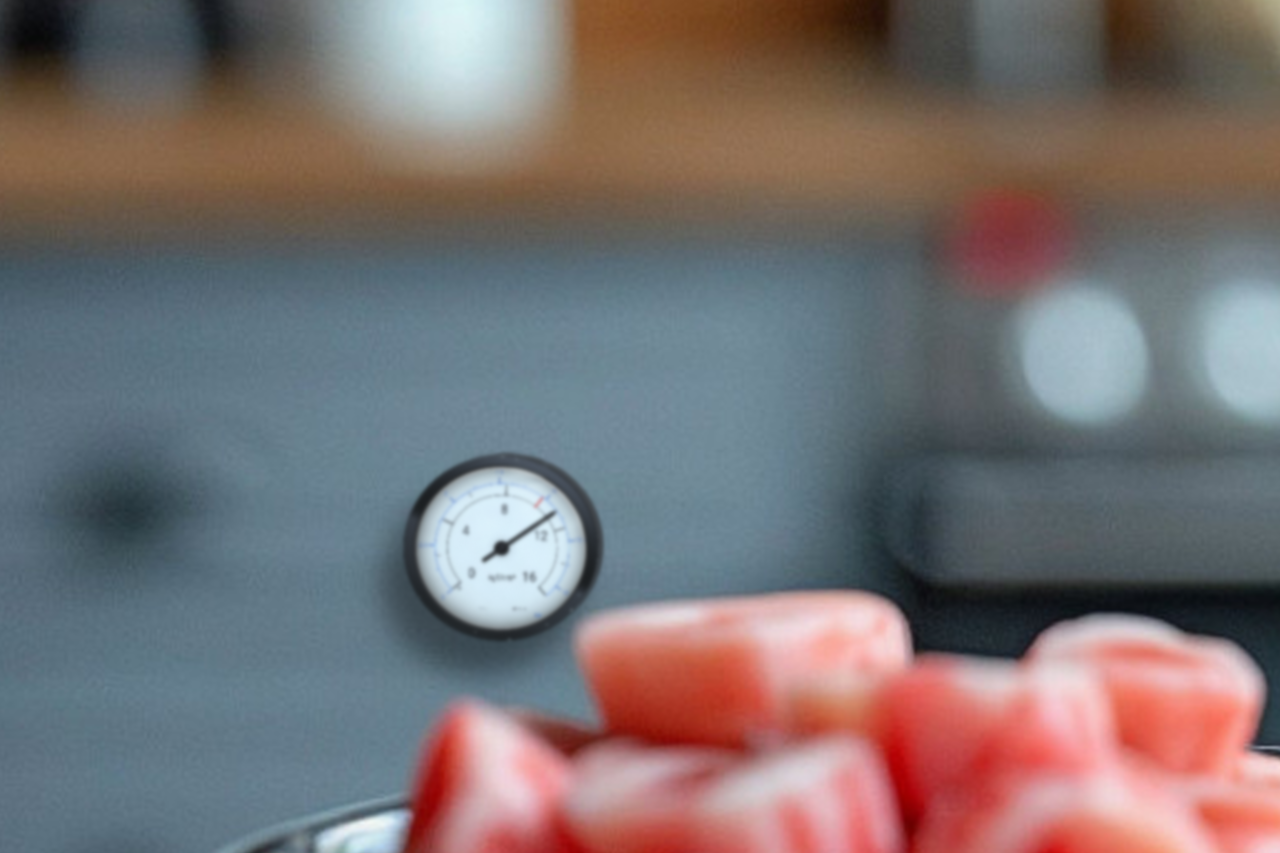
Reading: 11 kg/cm²
